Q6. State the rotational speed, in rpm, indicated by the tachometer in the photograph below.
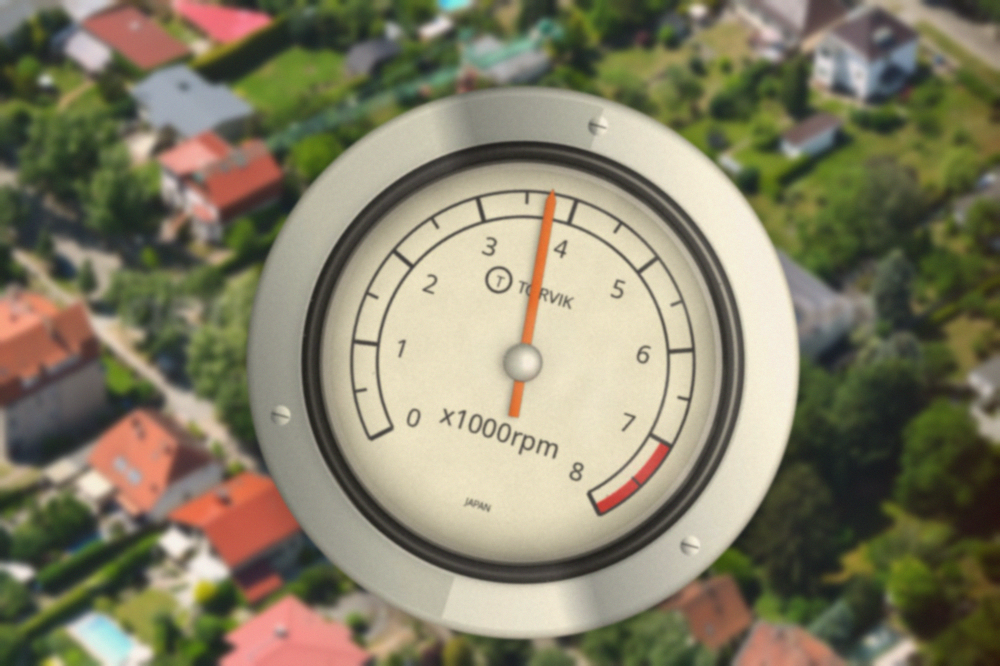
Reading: 3750 rpm
